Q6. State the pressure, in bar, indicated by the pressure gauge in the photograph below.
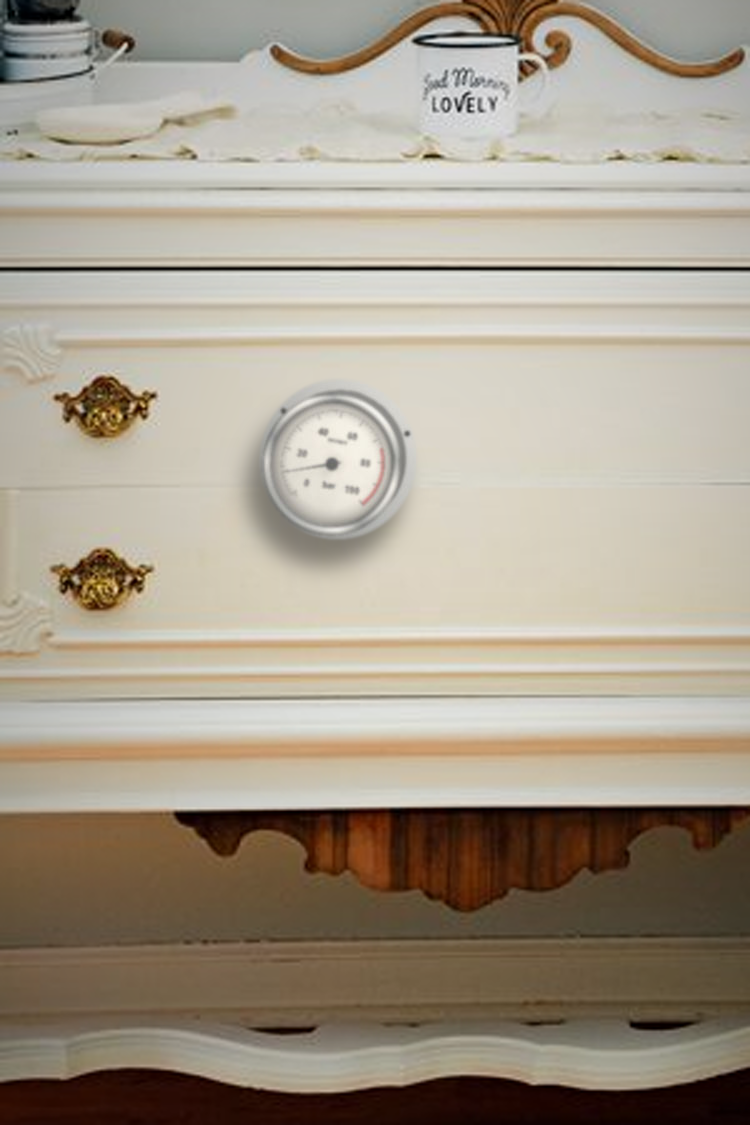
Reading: 10 bar
